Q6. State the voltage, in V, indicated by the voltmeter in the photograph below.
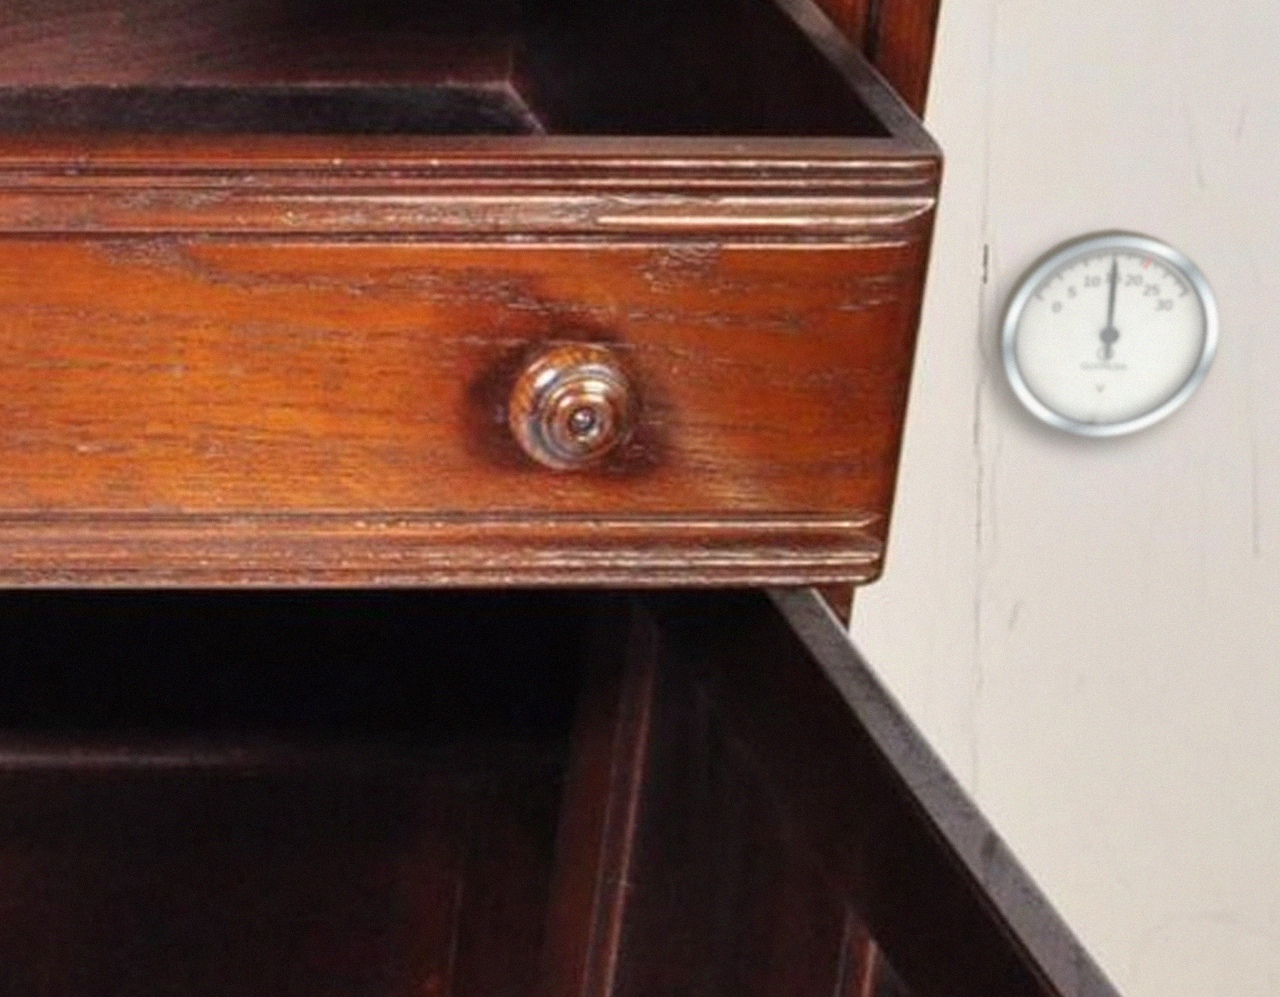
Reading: 15 V
